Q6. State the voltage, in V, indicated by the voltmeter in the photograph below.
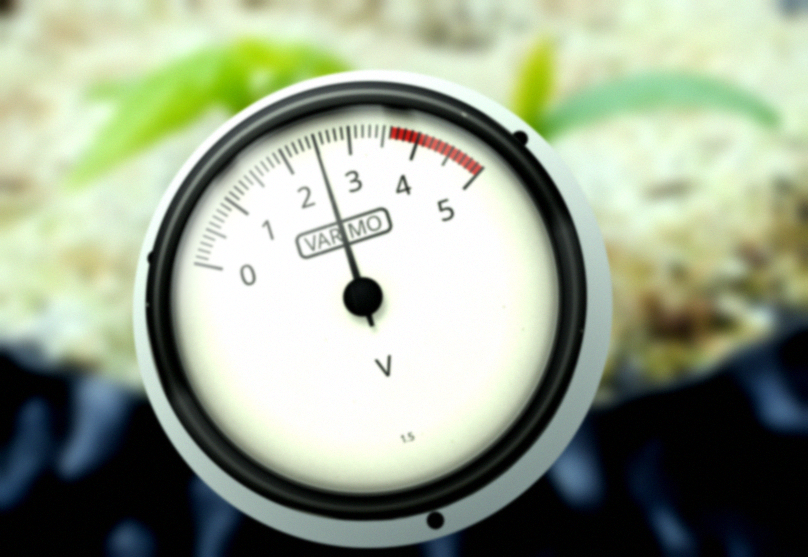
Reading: 2.5 V
